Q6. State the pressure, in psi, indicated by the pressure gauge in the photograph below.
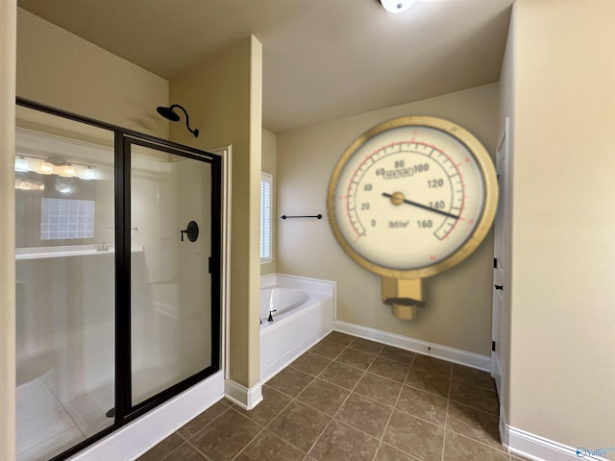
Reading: 145 psi
